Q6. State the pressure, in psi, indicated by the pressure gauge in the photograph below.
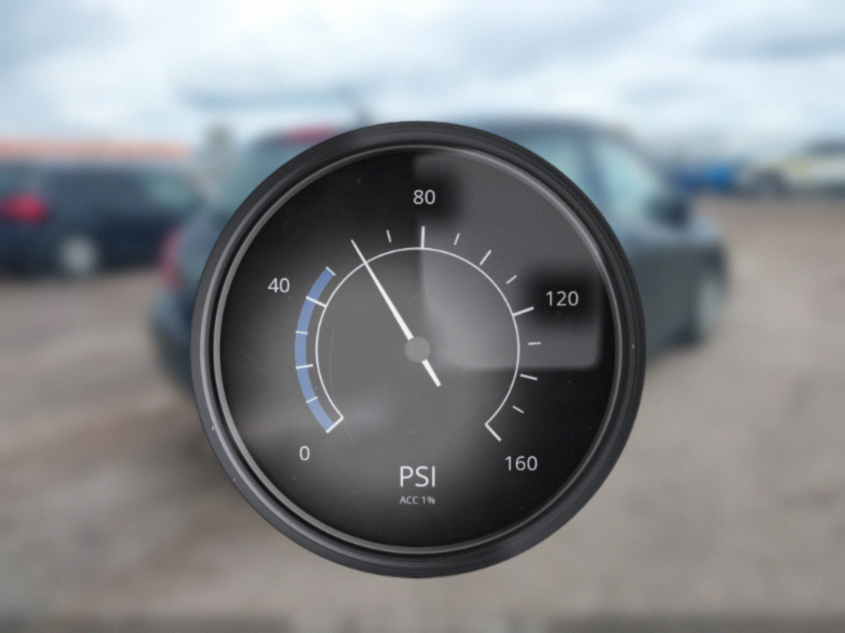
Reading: 60 psi
